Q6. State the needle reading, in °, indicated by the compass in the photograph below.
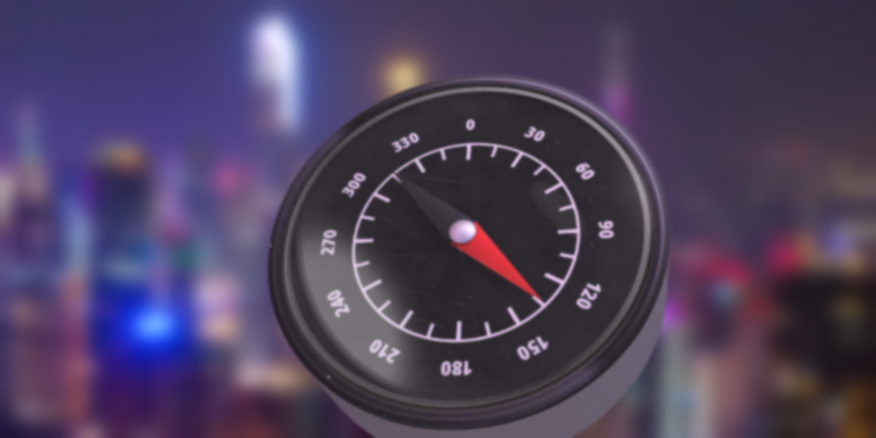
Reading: 135 °
